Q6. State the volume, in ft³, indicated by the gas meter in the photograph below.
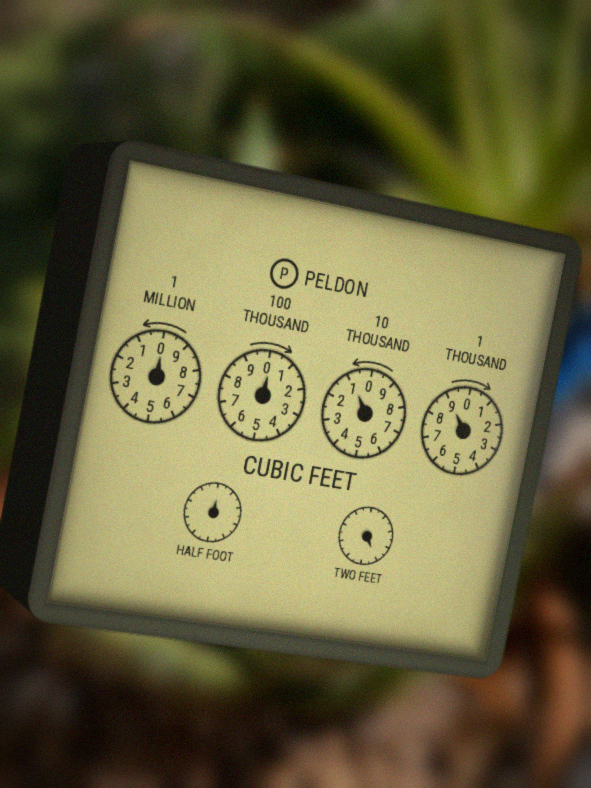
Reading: 900 ft³
